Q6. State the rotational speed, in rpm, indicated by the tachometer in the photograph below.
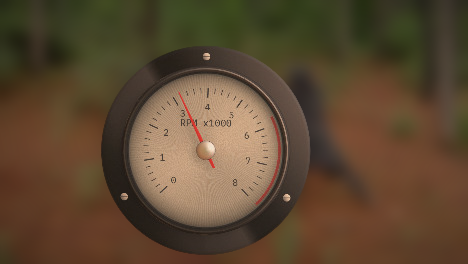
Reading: 3200 rpm
